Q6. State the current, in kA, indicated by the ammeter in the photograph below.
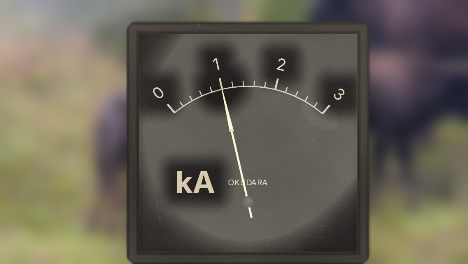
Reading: 1 kA
